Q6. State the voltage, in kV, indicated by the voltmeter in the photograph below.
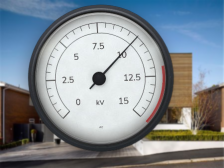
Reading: 10 kV
